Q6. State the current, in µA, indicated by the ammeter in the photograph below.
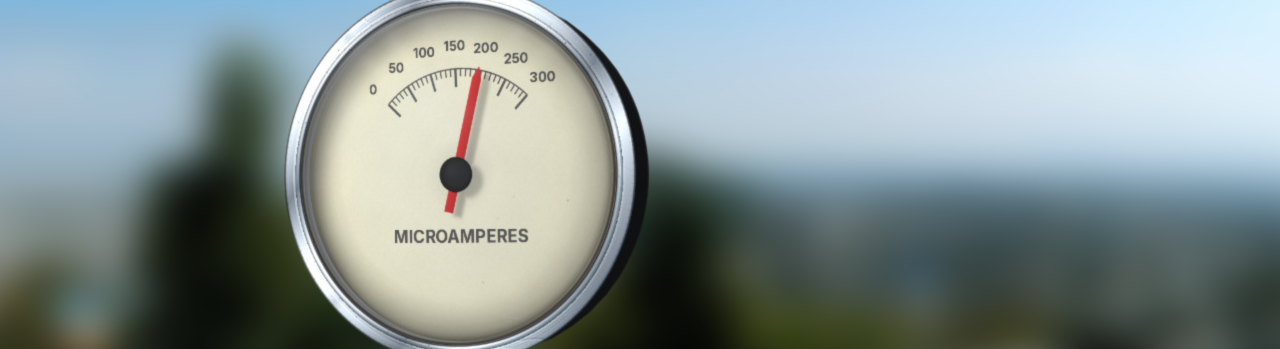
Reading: 200 µA
